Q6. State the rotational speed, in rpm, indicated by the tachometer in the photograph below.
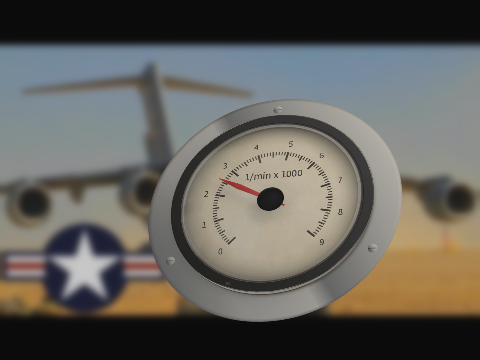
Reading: 2500 rpm
